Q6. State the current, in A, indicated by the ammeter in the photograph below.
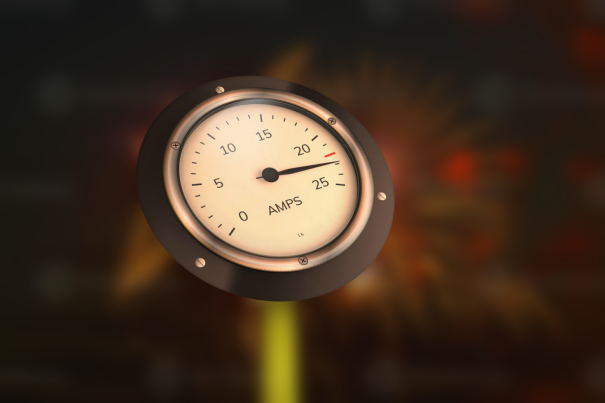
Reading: 23 A
